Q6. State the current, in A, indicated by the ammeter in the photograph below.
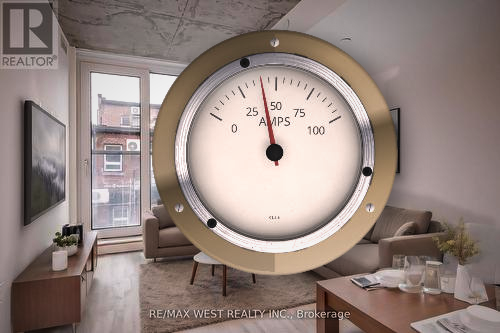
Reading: 40 A
